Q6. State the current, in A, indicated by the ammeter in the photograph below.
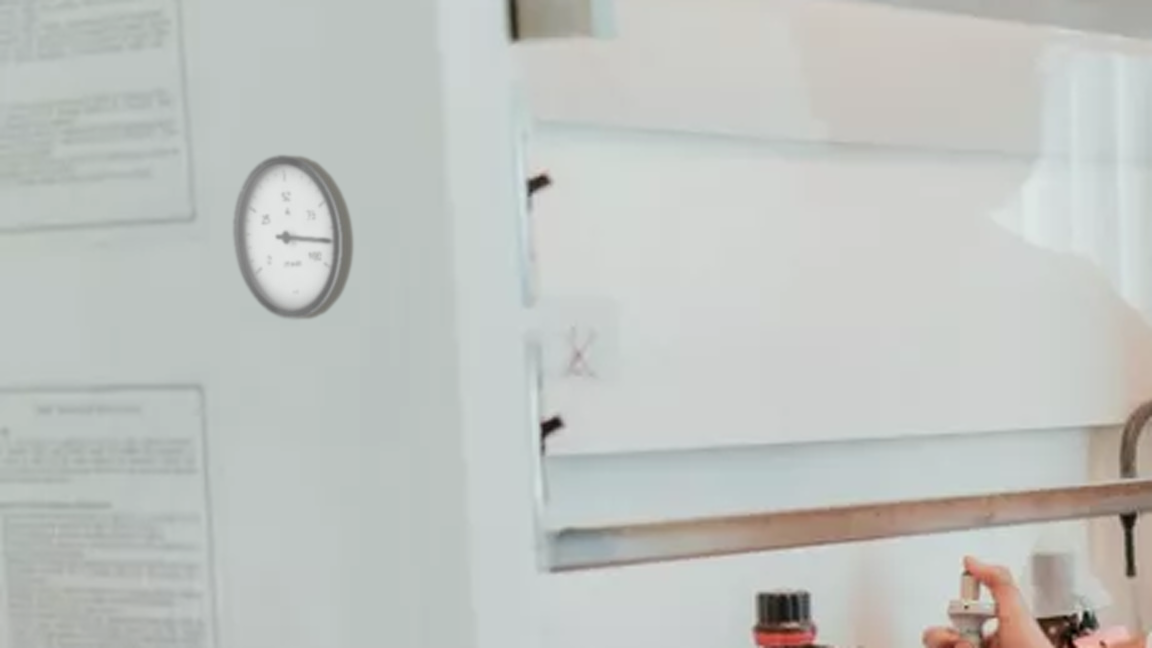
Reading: 90 A
